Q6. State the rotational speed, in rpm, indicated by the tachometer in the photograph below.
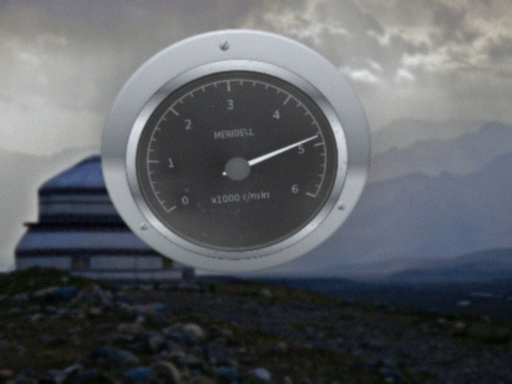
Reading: 4800 rpm
